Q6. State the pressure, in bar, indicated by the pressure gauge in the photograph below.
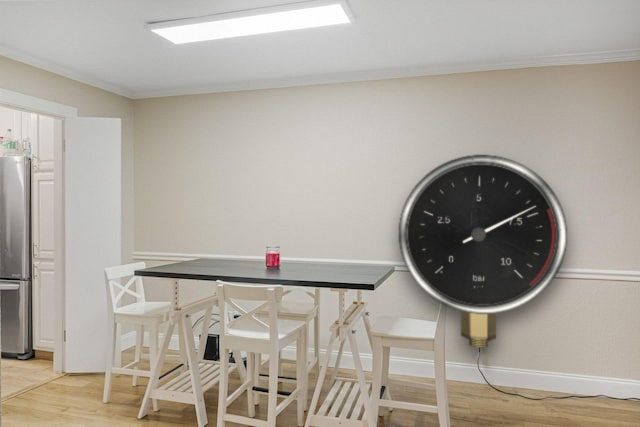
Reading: 7.25 bar
